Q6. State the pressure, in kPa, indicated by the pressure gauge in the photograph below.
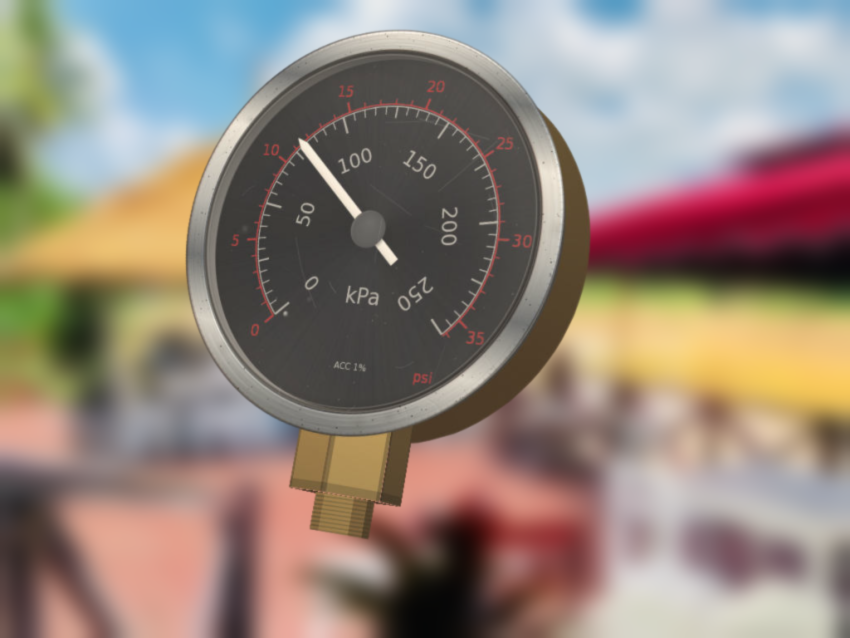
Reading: 80 kPa
